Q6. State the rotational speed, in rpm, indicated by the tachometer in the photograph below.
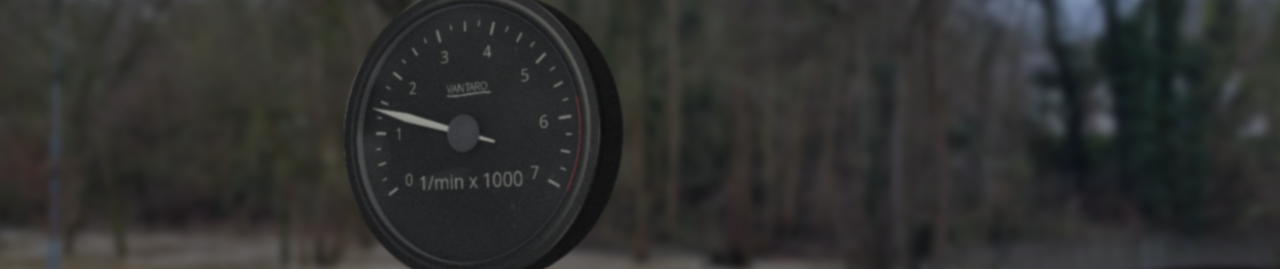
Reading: 1375 rpm
